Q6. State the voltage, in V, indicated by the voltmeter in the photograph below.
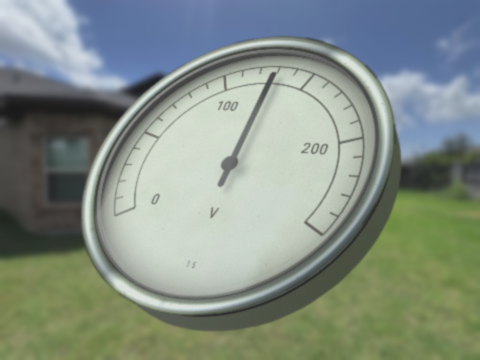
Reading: 130 V
